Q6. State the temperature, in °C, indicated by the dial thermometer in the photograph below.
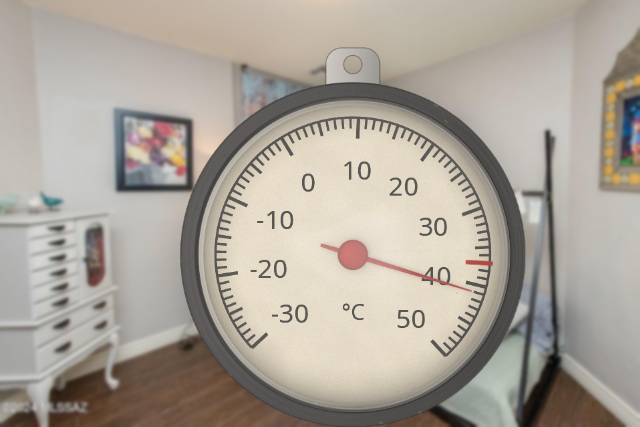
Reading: 41 °C
